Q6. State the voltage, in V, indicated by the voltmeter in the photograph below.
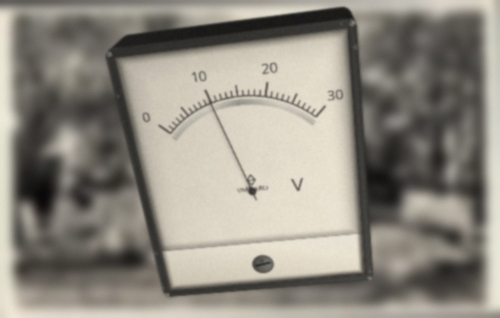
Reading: 10 V
